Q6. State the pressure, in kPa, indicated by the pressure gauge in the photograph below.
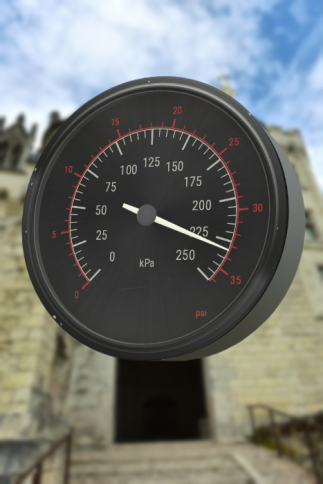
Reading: 230 kPa
